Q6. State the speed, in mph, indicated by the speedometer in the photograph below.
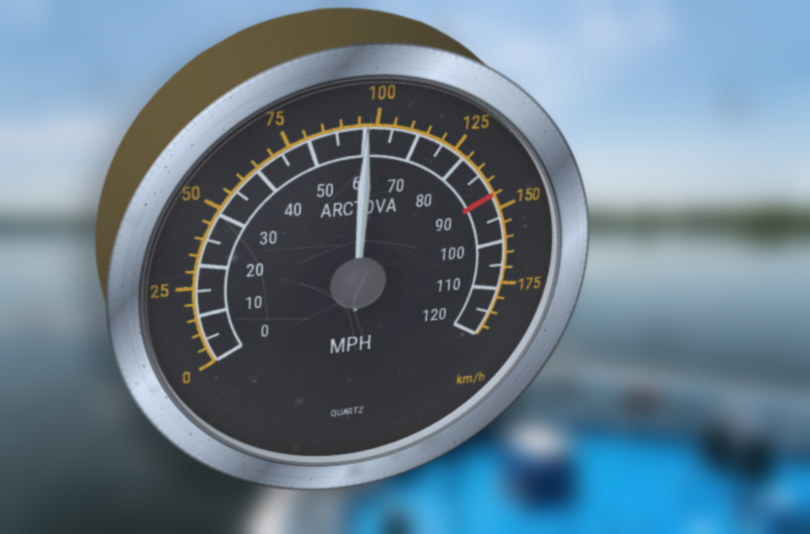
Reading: 60 mph
